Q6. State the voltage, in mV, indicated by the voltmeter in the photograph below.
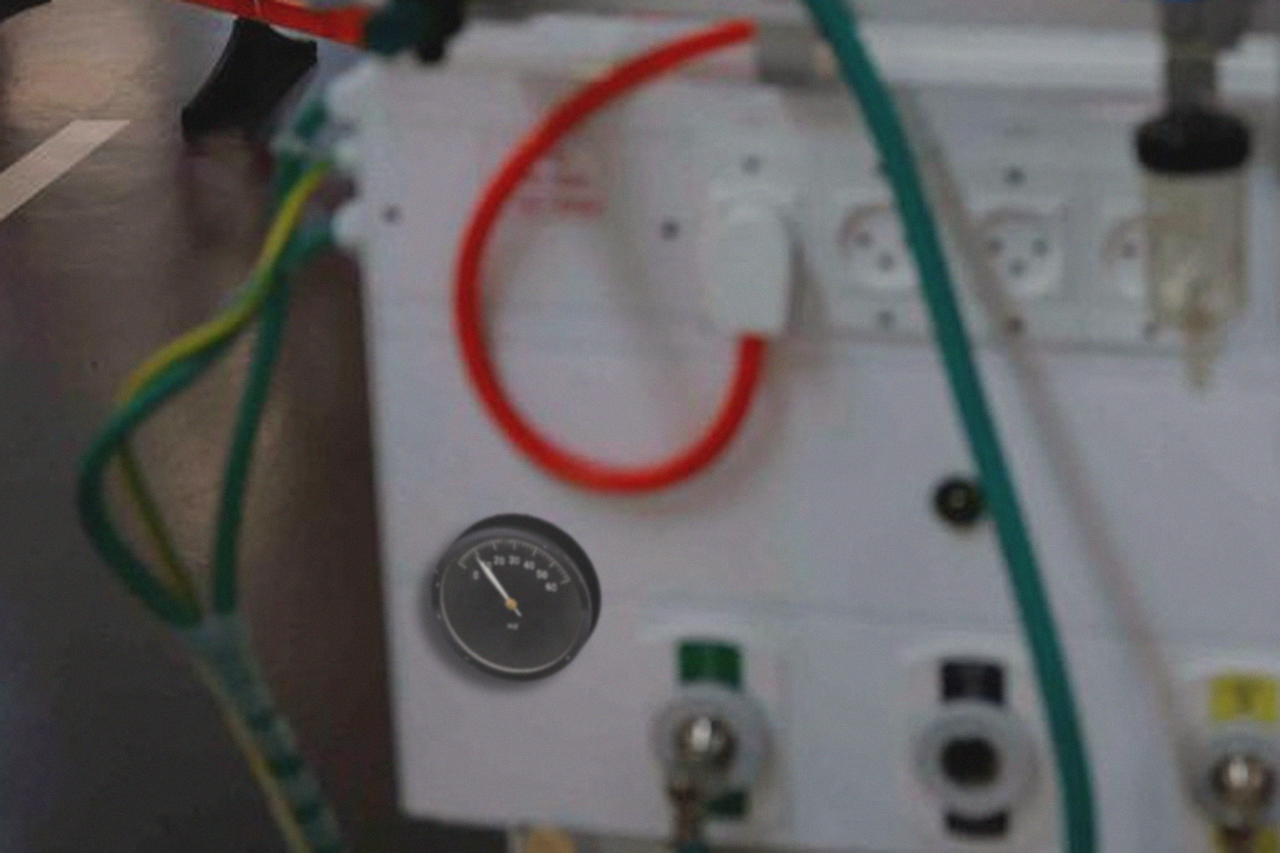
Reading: 10 mV
